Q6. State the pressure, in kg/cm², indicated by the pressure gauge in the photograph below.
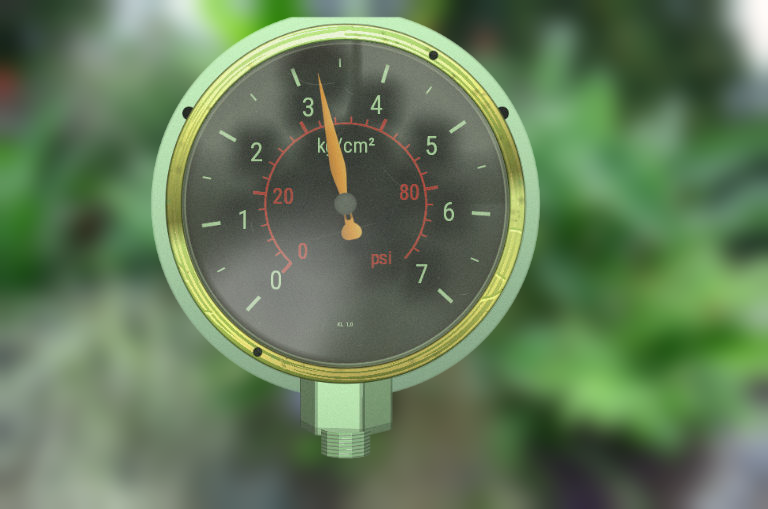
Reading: 3.25 kg/cm²
